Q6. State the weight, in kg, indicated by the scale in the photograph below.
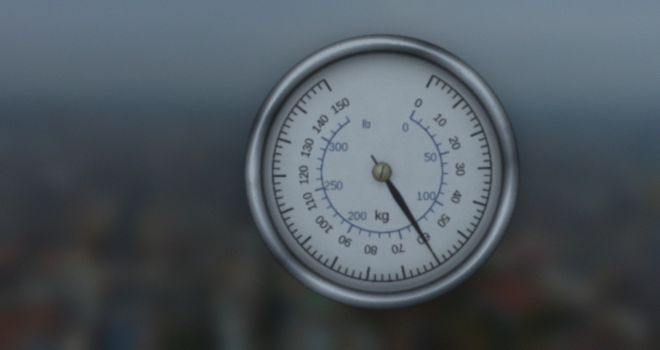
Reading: 60 kg
